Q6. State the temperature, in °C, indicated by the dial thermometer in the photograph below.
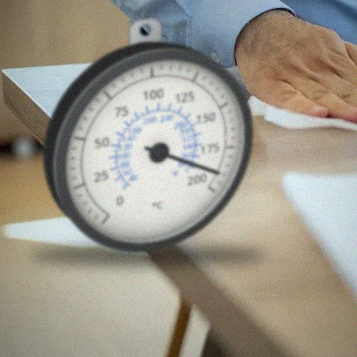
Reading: 190 °C
